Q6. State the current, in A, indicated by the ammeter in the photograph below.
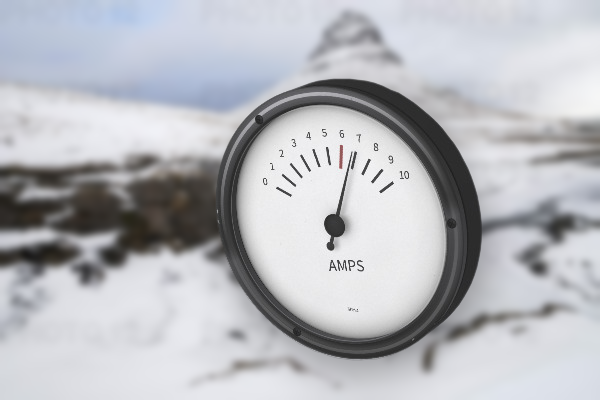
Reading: 7 A
